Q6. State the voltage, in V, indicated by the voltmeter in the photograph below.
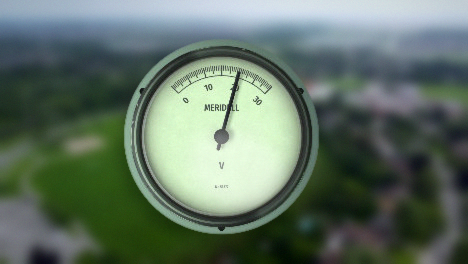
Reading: 20 V
